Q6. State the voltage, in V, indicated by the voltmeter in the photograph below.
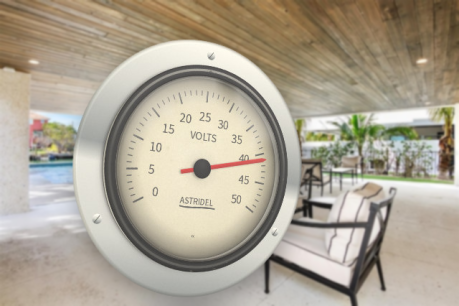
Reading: 41 V
